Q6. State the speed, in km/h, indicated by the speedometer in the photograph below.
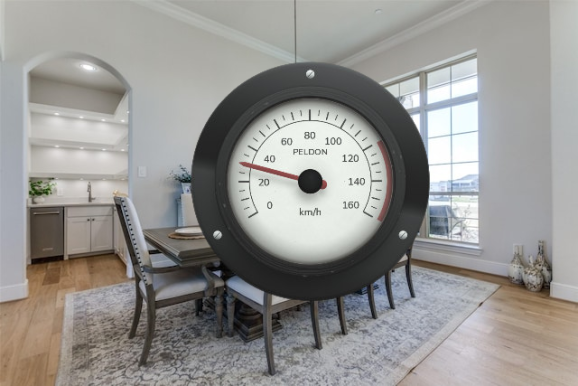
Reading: 30 km/h
